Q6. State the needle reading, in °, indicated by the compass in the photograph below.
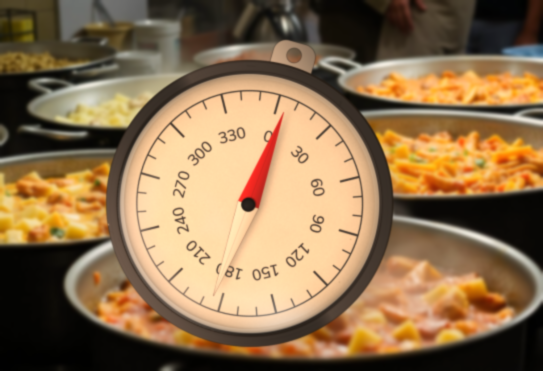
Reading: 5 °
